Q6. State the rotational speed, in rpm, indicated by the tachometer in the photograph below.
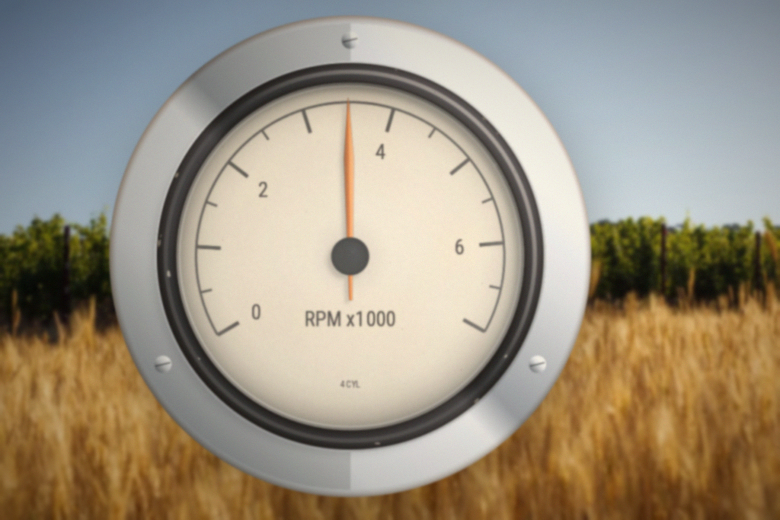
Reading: 3500 rpm
